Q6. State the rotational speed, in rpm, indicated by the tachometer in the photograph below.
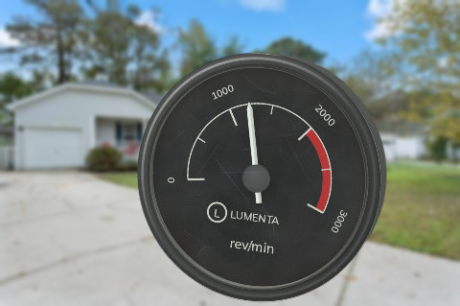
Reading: 1250 rpm
